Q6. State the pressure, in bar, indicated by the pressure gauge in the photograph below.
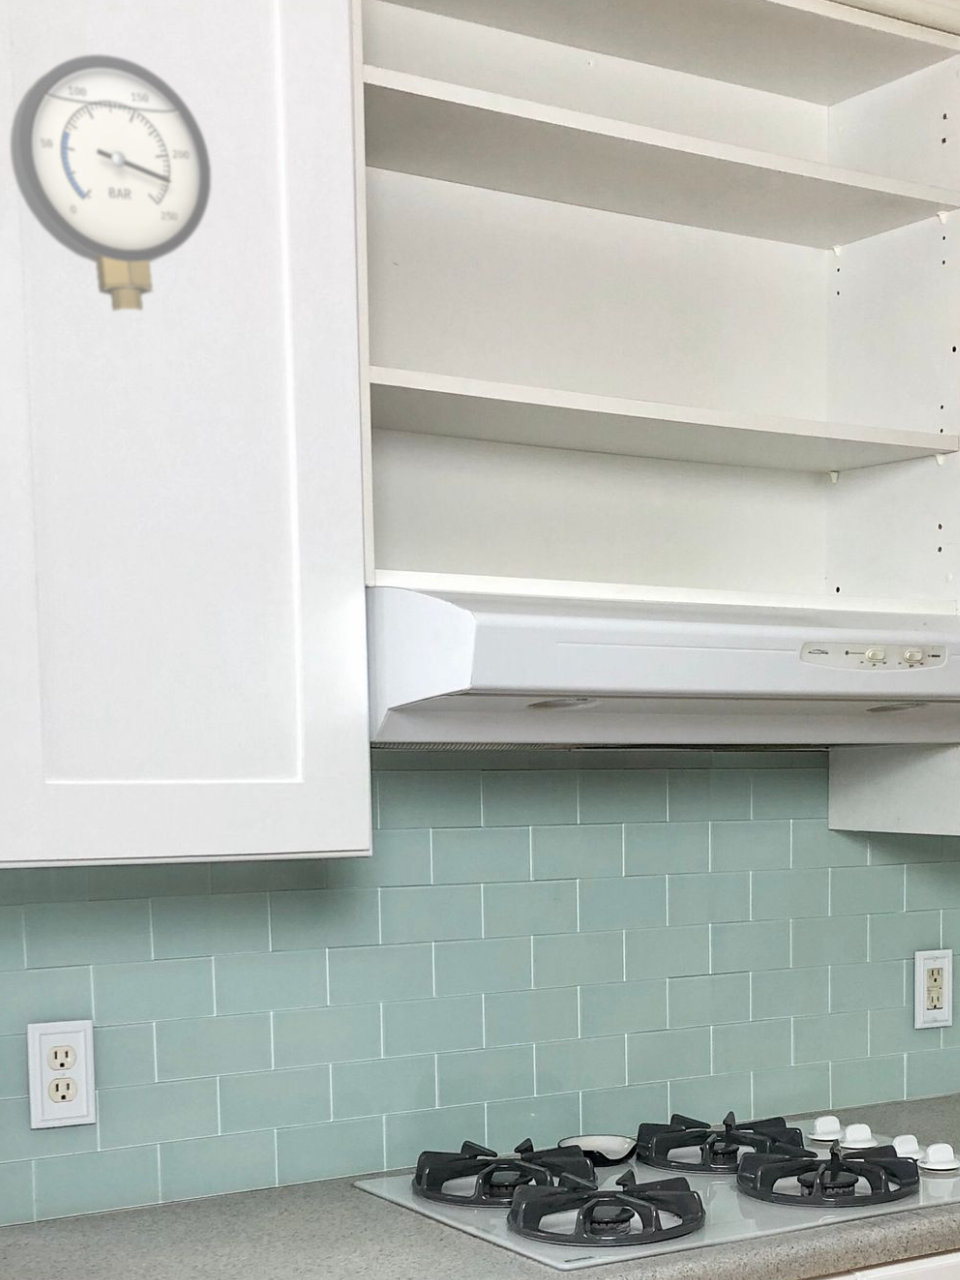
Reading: 225 bar
